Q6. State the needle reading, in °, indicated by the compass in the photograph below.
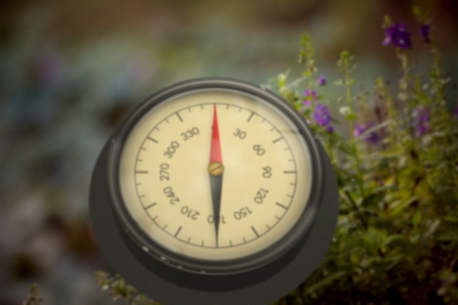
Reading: 0 °
